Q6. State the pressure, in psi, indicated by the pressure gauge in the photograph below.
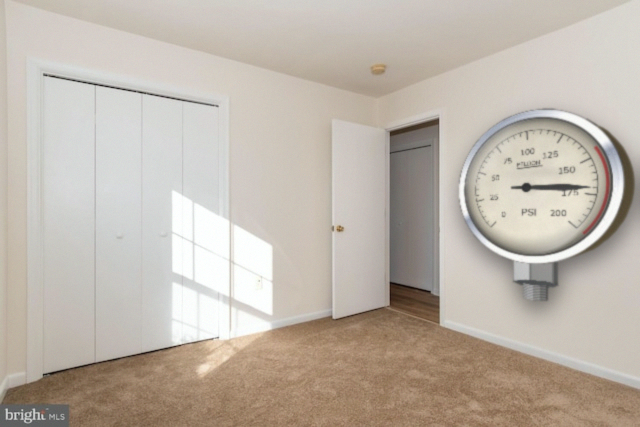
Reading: 170 psi
